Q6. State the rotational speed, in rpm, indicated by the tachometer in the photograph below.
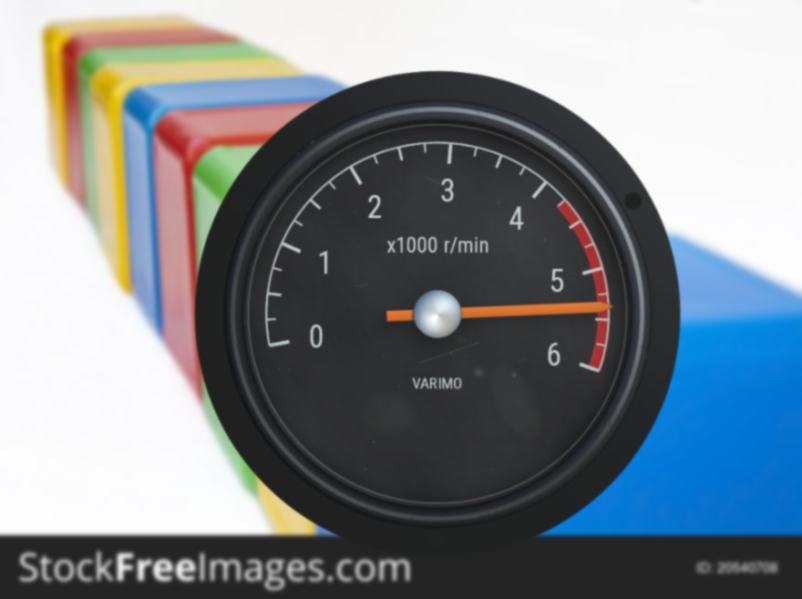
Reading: 5375 rpm
